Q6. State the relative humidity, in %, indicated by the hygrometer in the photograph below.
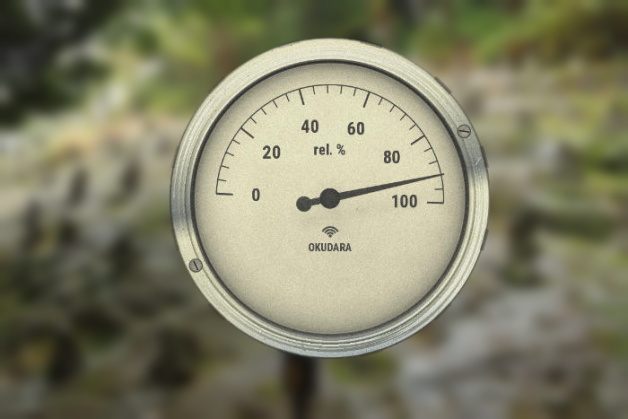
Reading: 92 %
